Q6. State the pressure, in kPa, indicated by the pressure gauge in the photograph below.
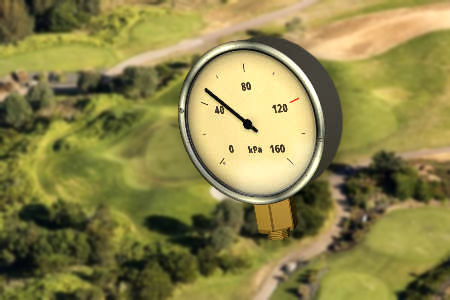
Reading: 50 kPa
